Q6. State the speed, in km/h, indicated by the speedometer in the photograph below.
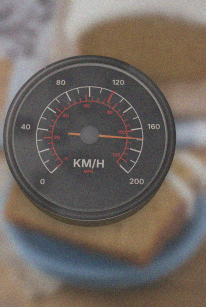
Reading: 170 km/h
